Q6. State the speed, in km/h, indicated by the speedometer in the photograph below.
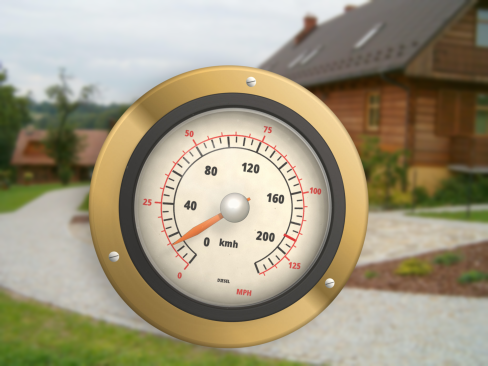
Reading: 15 km/h
